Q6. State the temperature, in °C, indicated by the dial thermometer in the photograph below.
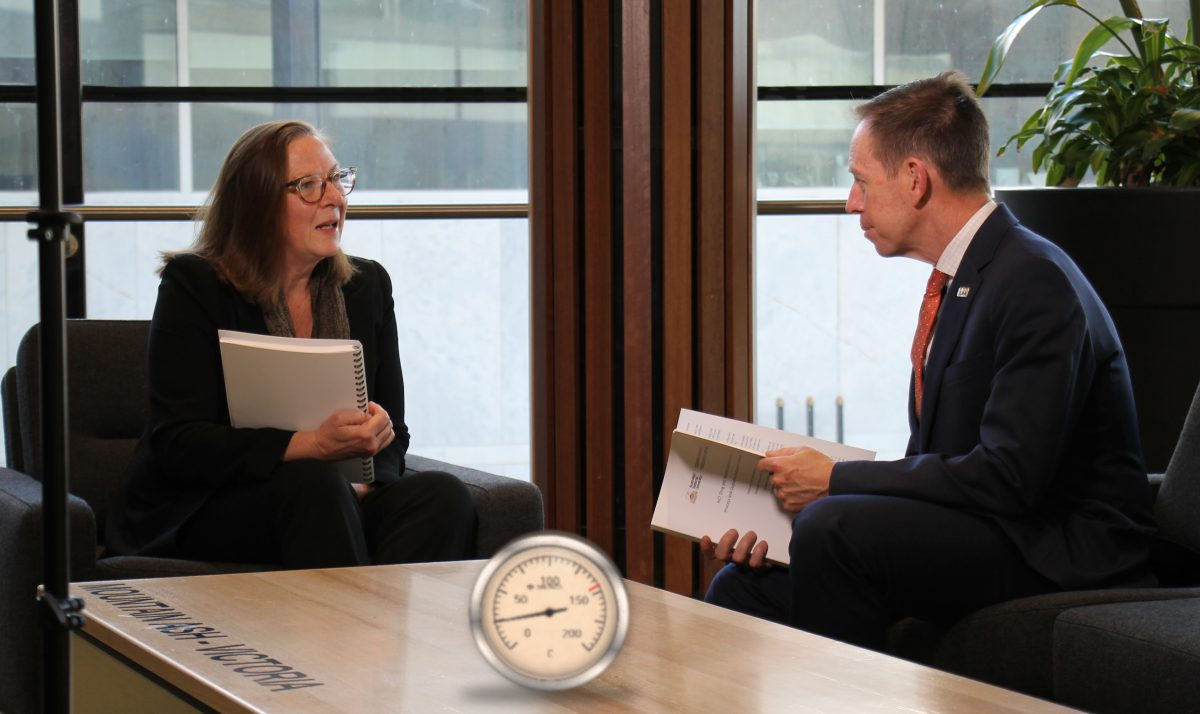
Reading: 25 °C
